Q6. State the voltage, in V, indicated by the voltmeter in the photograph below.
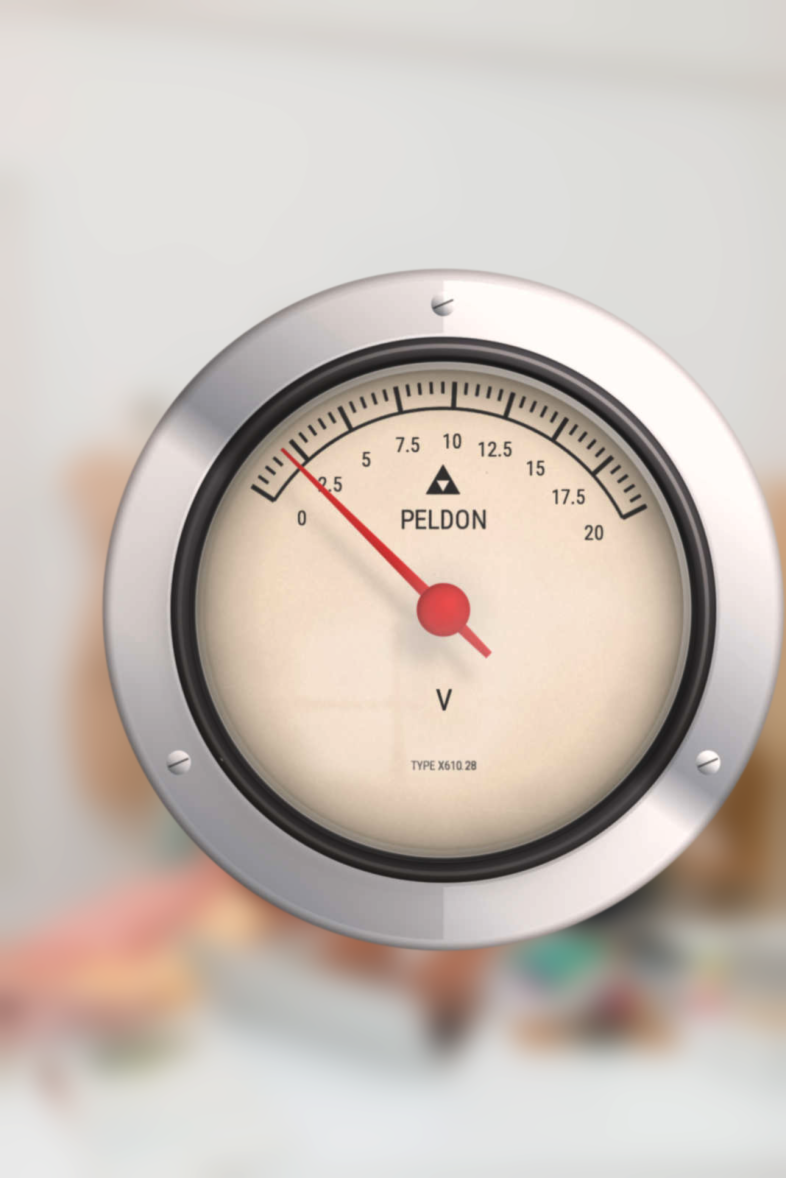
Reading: 2 V
